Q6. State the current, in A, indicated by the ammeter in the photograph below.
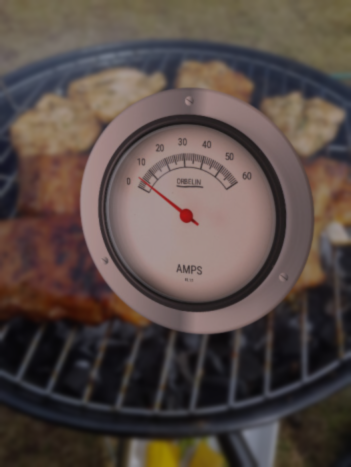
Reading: 5 A
